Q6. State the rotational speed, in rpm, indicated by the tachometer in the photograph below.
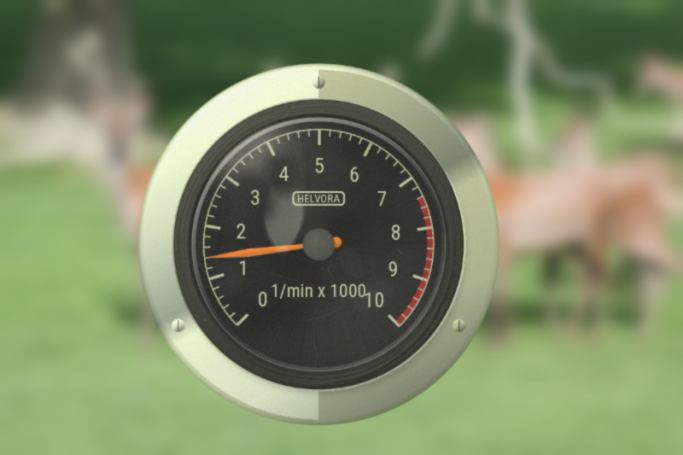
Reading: 1400 rpm
